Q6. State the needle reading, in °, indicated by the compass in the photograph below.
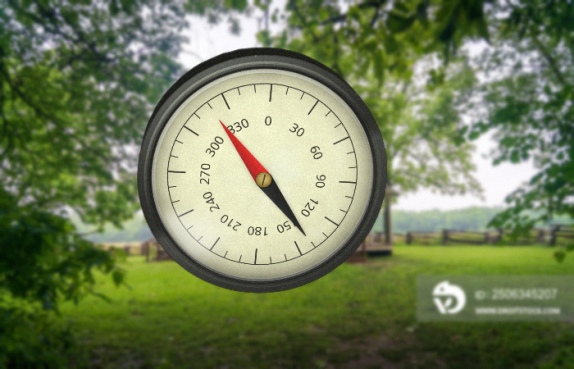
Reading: 320 °
